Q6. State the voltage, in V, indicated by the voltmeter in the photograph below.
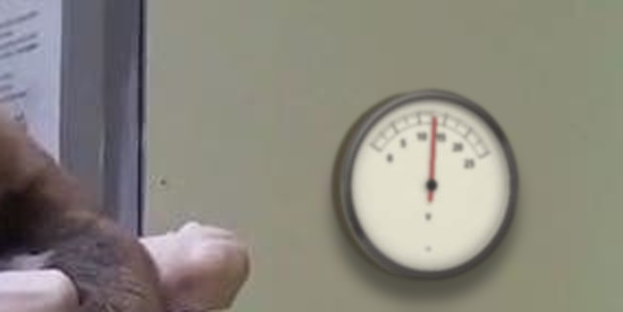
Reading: 12.5 V
